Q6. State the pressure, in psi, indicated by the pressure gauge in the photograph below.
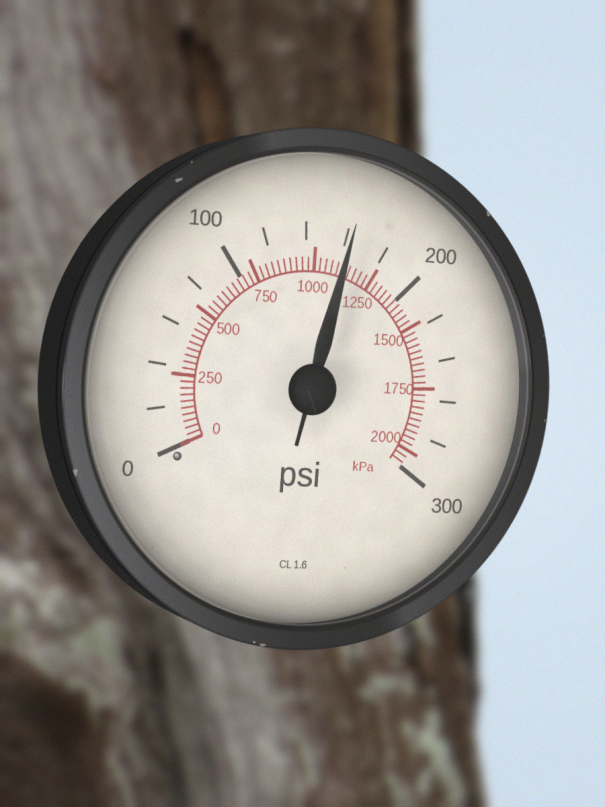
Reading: 160 psi
